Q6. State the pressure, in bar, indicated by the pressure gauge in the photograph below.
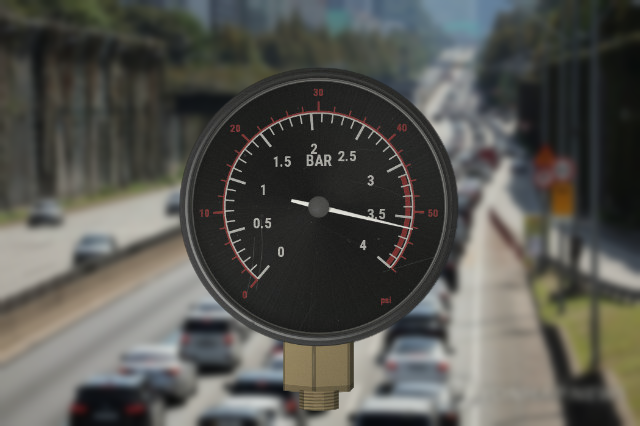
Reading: 3.6 bar
